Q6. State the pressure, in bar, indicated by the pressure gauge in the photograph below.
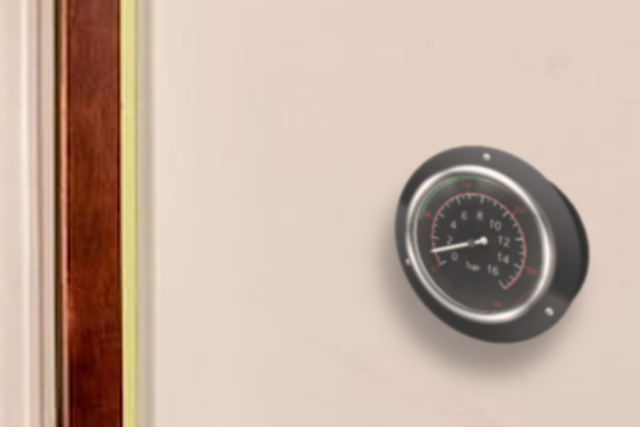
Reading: 1 bar
